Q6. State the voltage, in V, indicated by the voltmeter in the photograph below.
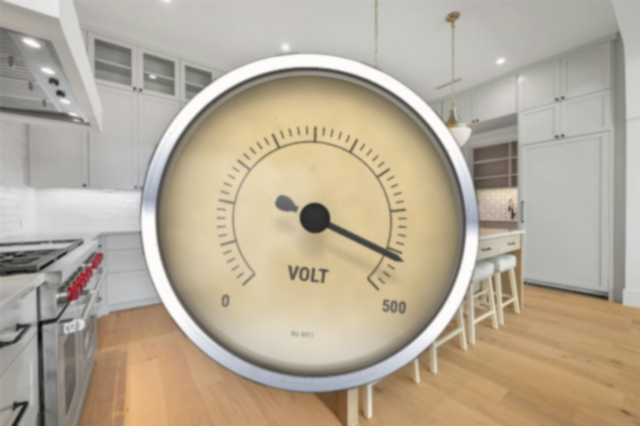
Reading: 460 V
